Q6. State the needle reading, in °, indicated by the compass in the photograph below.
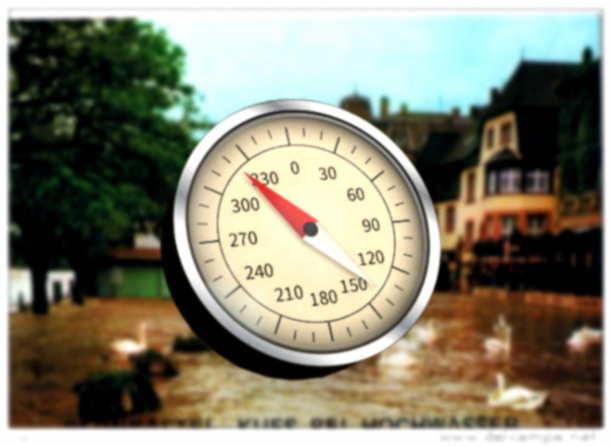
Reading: 320 °
